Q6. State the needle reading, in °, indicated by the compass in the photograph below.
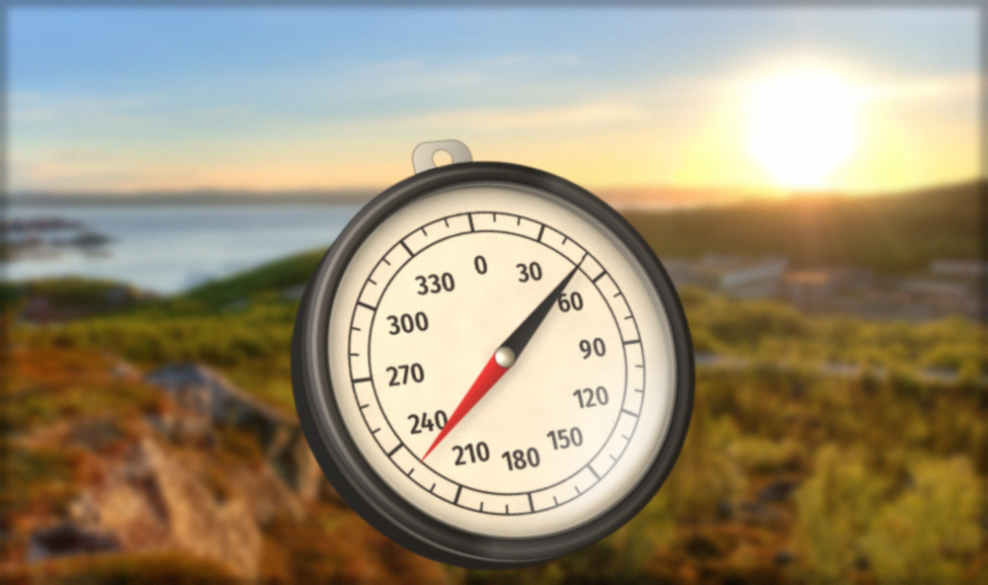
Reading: 230 °
